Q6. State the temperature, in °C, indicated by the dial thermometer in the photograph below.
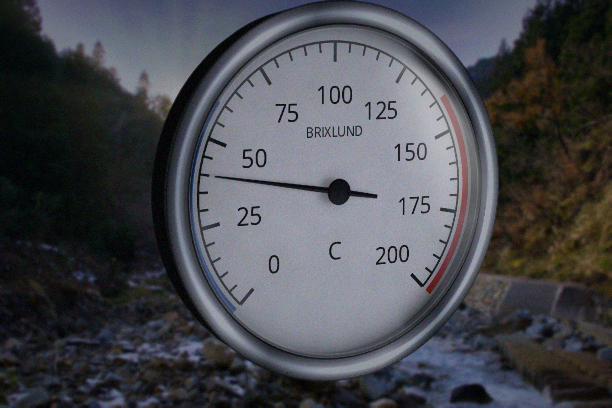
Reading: 40 °C
